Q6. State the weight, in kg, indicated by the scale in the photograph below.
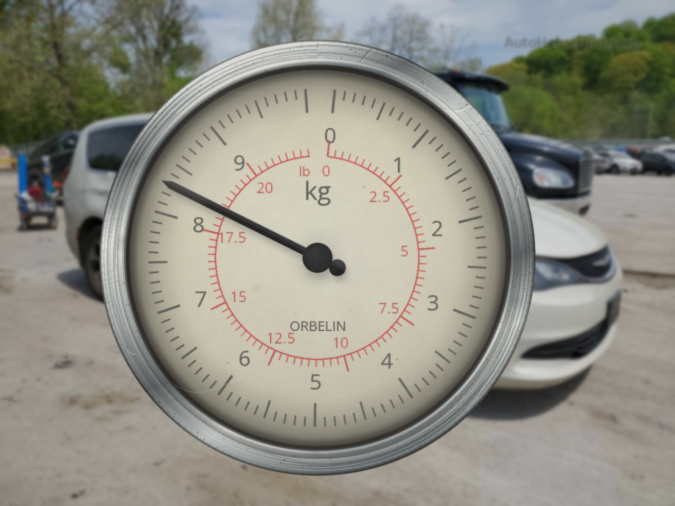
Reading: 8.3 kg
